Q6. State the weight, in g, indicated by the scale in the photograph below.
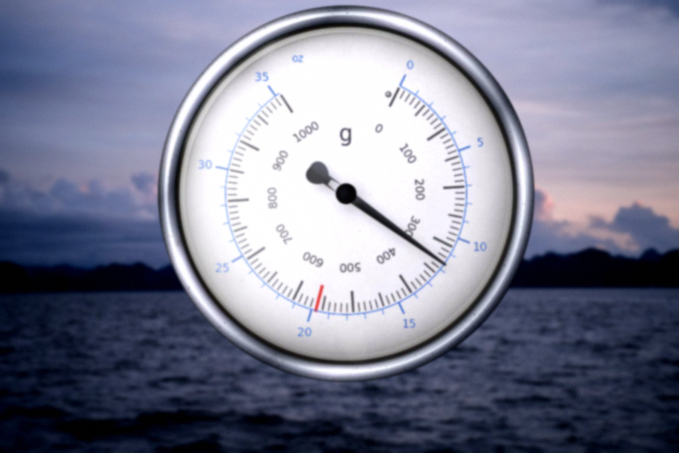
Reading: 330 g
